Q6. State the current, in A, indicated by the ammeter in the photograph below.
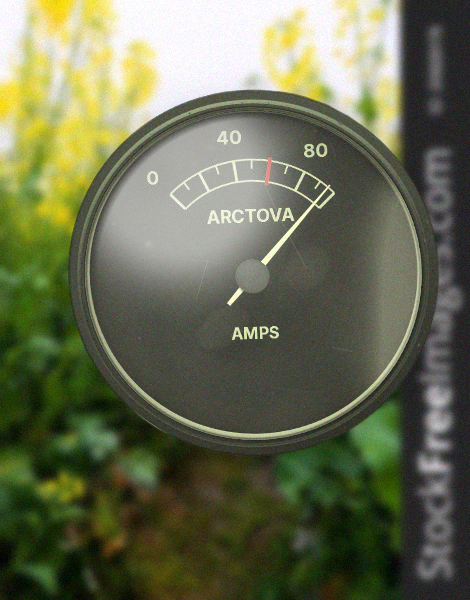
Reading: 95 A
